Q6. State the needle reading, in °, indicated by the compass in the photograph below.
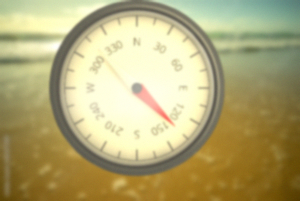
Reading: 135 °
